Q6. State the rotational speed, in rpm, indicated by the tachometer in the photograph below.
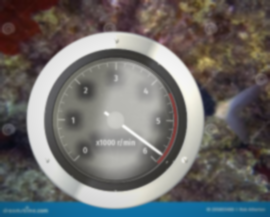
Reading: 5800 rpm
